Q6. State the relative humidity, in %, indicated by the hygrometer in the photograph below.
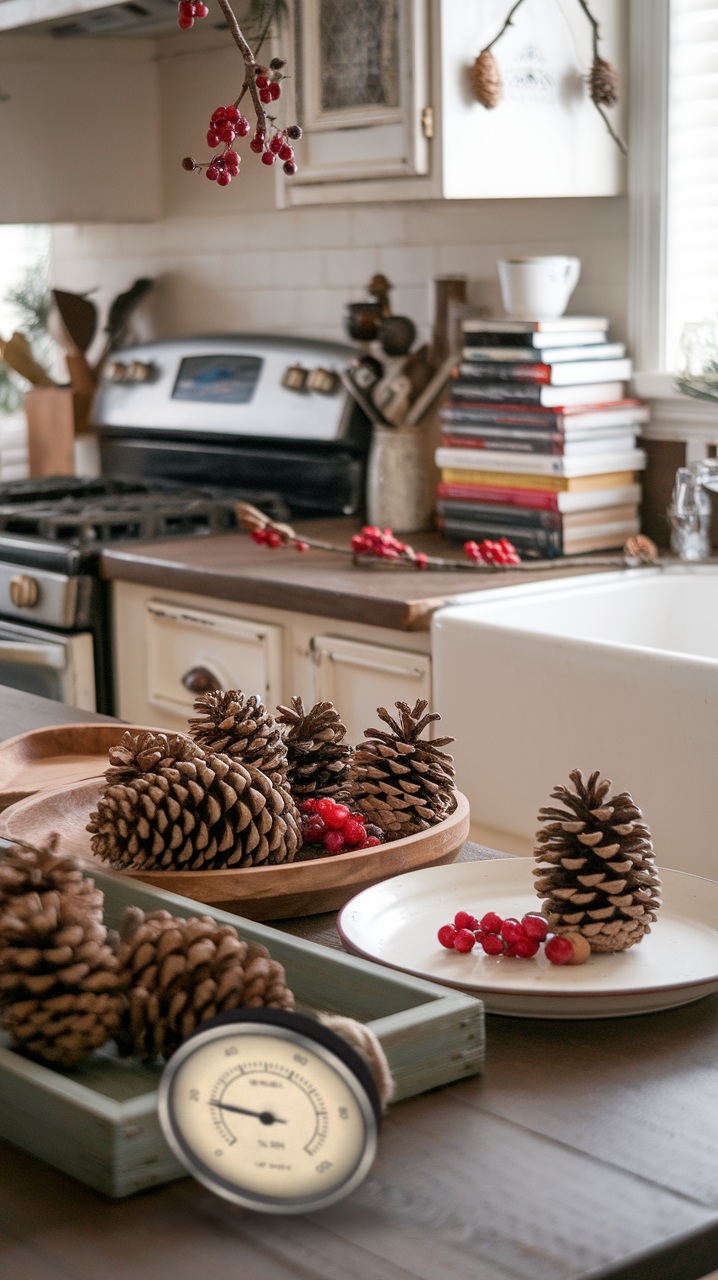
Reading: 20 %
